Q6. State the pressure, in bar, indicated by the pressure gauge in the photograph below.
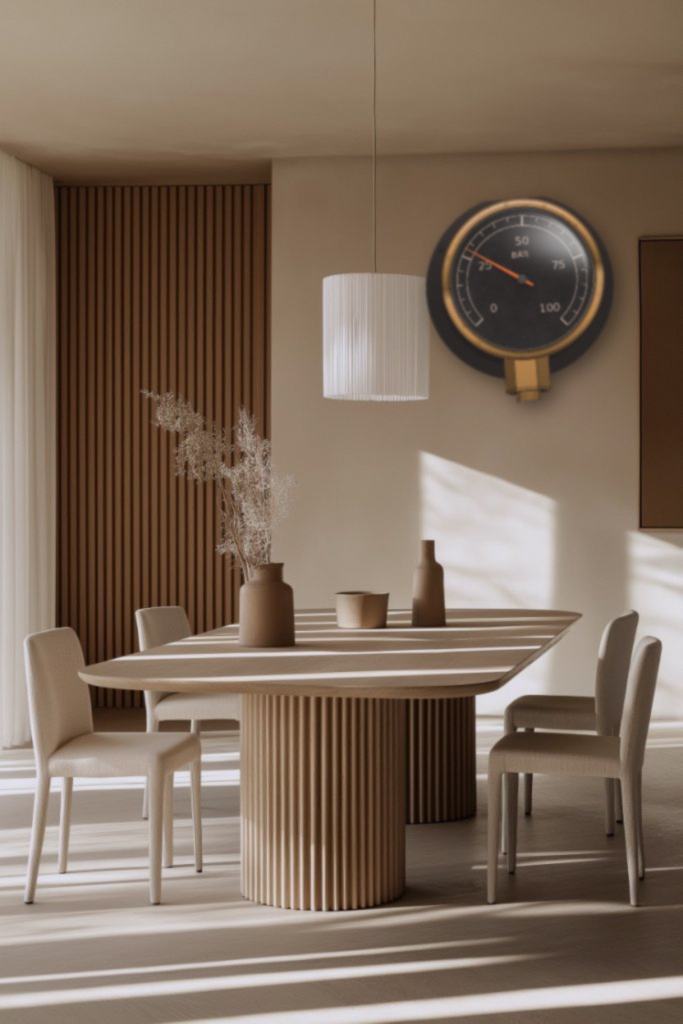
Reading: 27.5 bar
